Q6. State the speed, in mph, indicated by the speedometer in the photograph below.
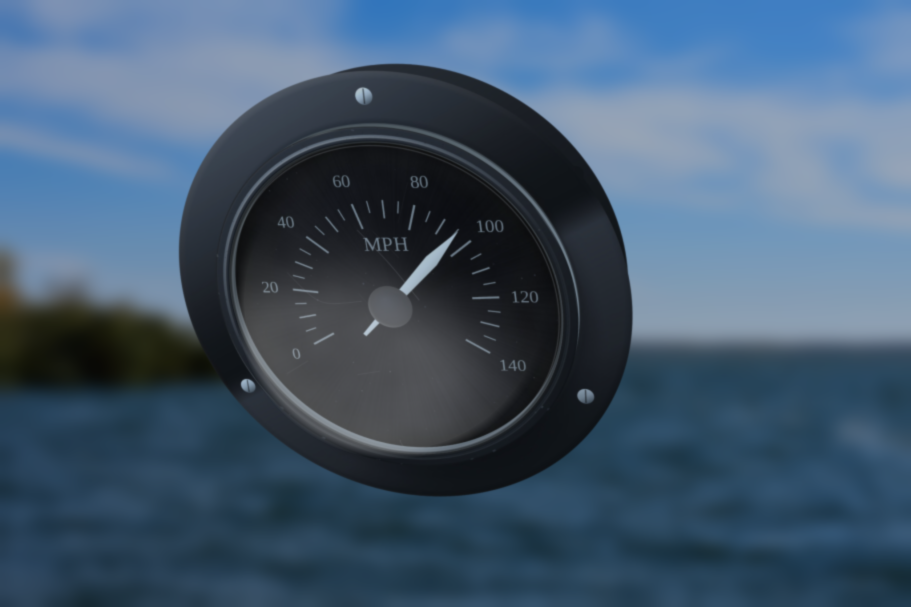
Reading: 95 mph
